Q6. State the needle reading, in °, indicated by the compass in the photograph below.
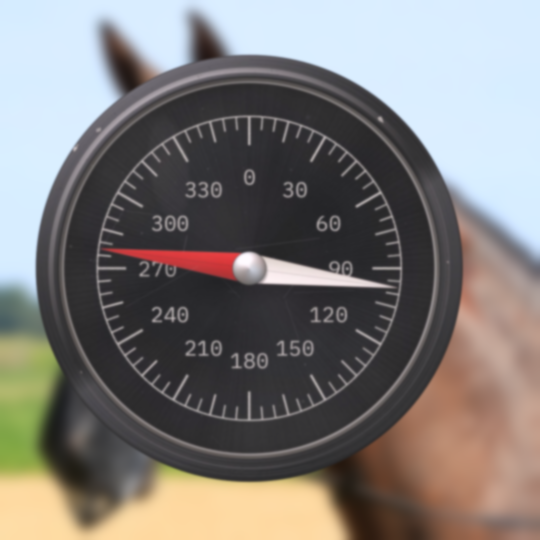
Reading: 277.5 °
